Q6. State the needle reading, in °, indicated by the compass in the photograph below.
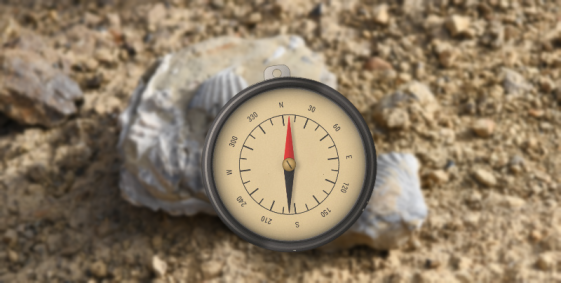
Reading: 7.5 °
